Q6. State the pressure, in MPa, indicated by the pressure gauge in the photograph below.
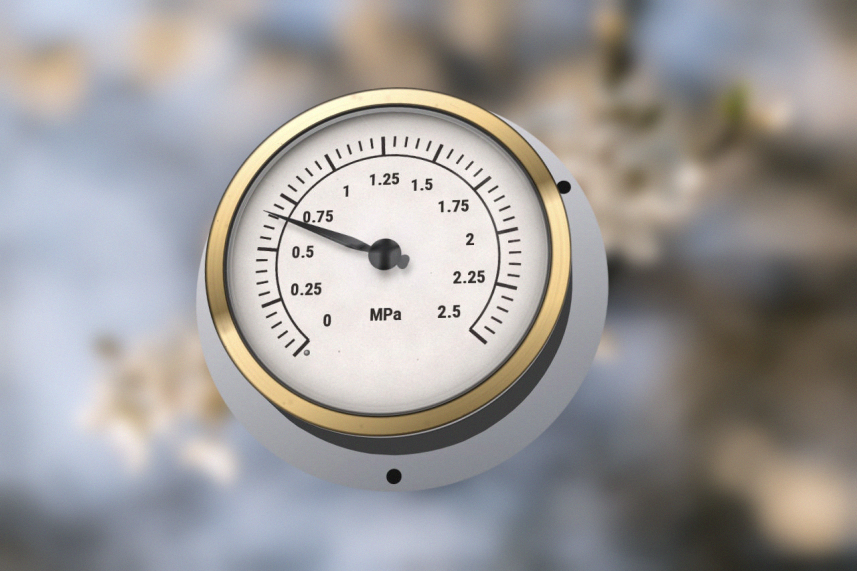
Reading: 0.65 MPa
